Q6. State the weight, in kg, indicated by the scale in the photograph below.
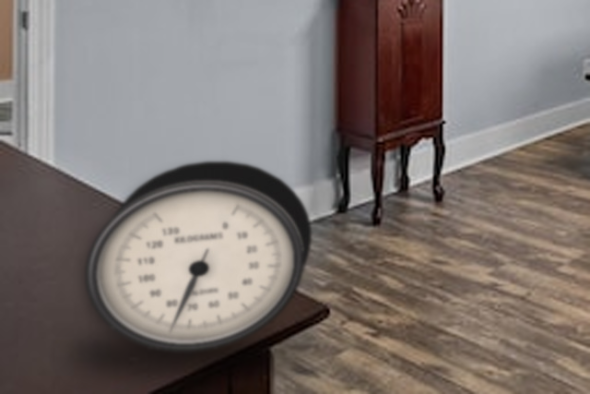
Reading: 75 kg
